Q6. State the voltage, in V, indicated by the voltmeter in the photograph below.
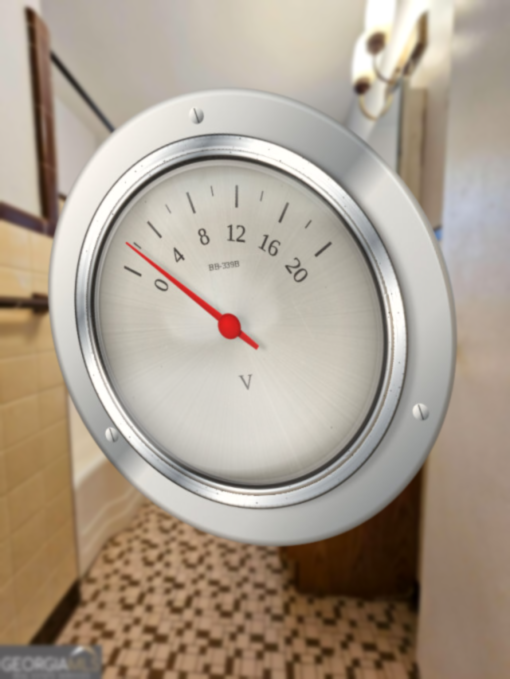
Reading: 2 V
